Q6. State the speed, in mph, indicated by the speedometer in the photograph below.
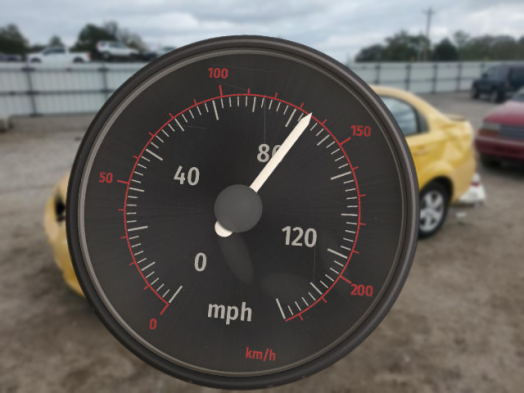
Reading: 84 mph
